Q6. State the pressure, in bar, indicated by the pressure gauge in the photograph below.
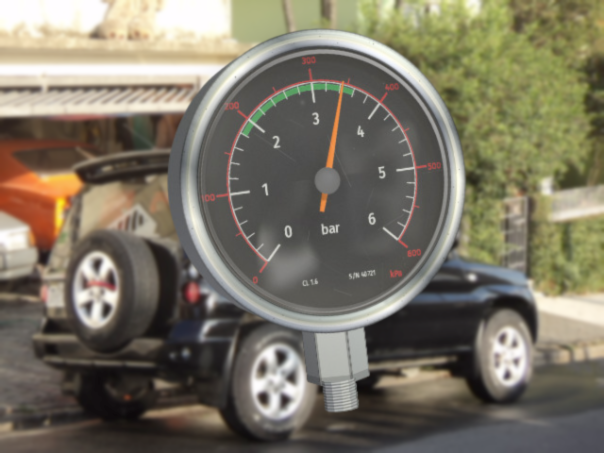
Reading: 3.4 bar
